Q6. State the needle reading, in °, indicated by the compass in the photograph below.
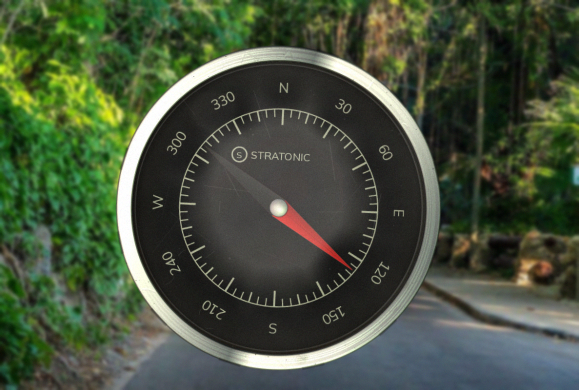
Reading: 127.5 °
